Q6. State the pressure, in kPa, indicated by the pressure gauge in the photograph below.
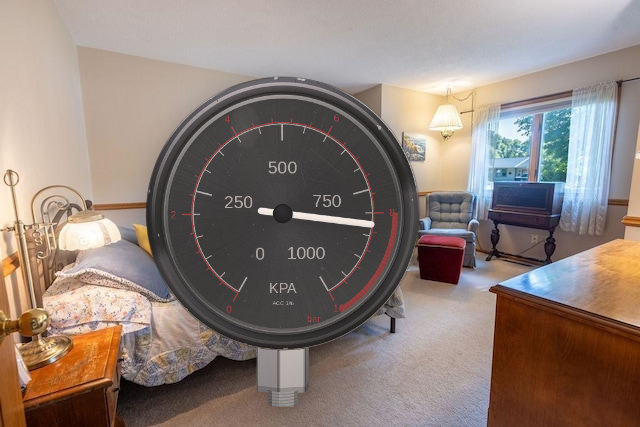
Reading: 825 kPa
